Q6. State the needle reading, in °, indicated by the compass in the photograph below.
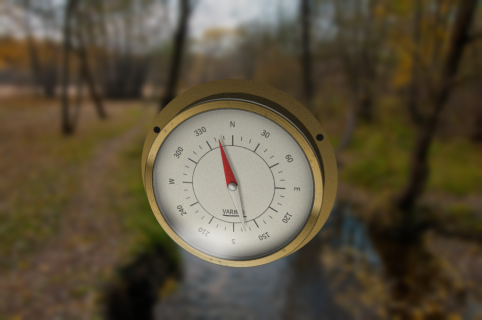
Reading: 345 °
